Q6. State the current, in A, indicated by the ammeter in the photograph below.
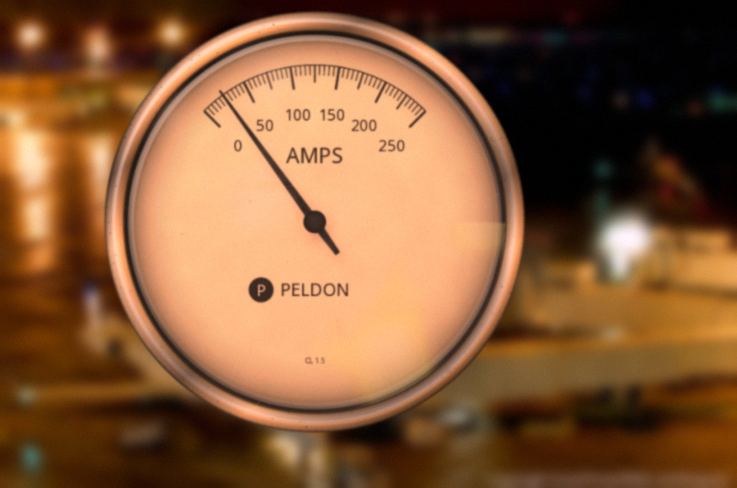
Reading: 25 A
